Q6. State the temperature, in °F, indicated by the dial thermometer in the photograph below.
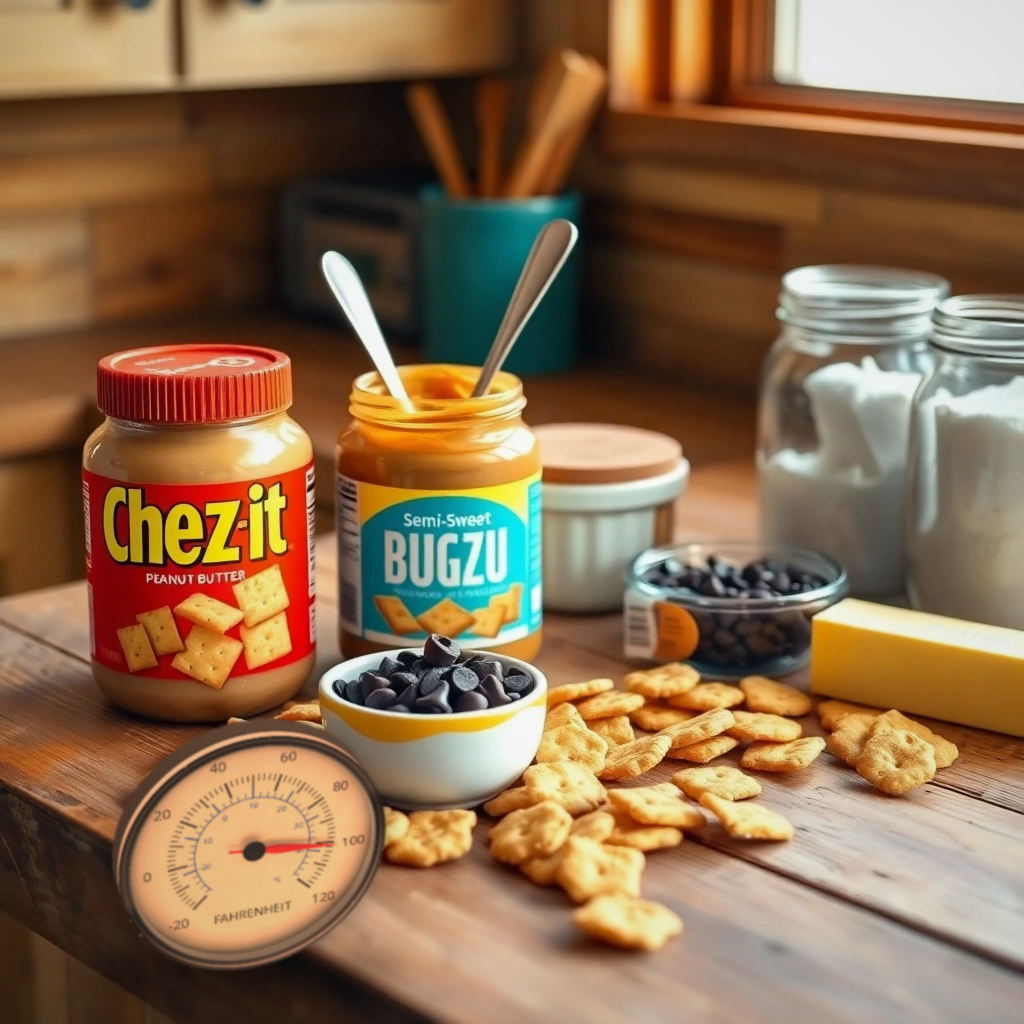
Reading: 100 °F
